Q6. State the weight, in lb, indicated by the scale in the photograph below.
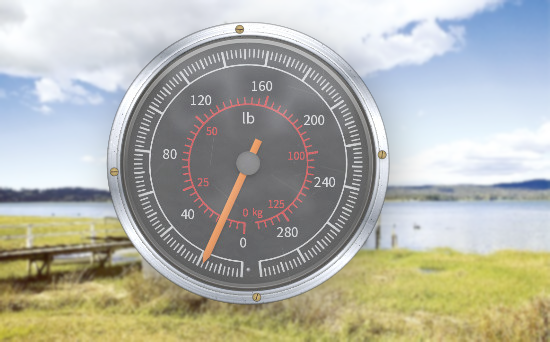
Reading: 18 lb
